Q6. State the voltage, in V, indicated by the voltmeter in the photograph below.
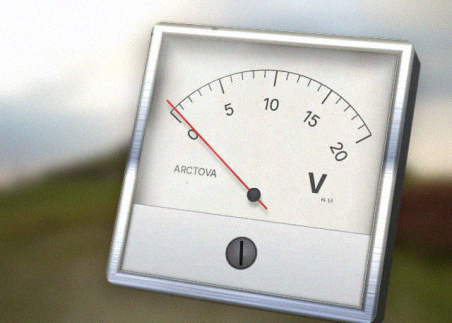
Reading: 0.5 V
